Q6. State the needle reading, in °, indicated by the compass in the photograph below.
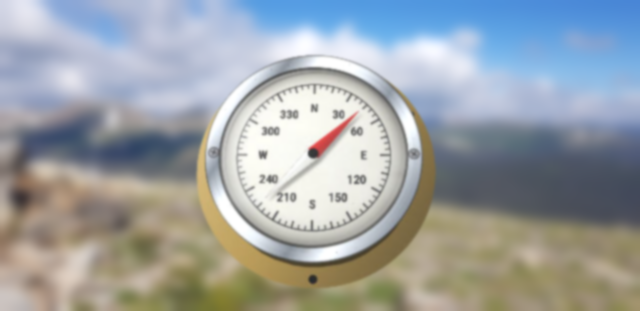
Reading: 45 °
